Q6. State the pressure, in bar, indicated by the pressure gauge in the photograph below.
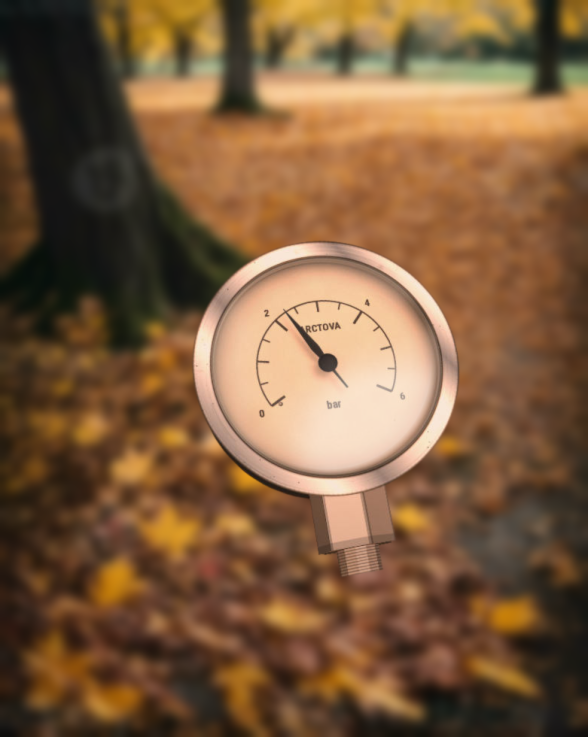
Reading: 2.25 bar
